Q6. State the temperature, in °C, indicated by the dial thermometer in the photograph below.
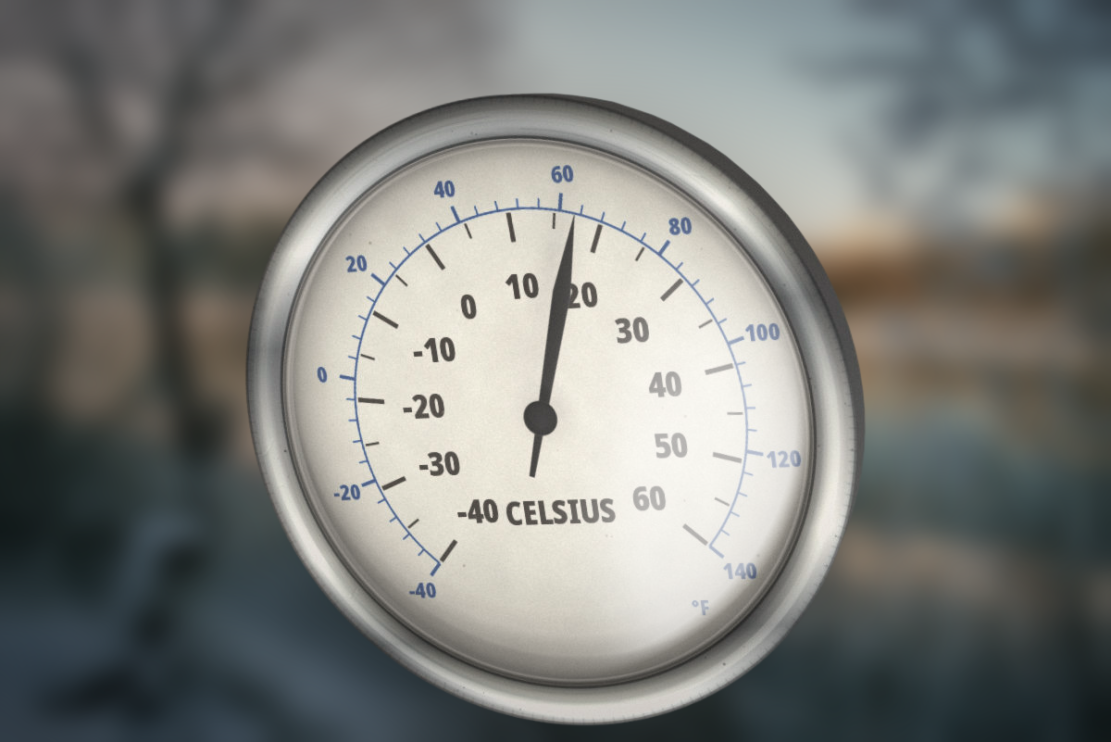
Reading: 17.5 °C
